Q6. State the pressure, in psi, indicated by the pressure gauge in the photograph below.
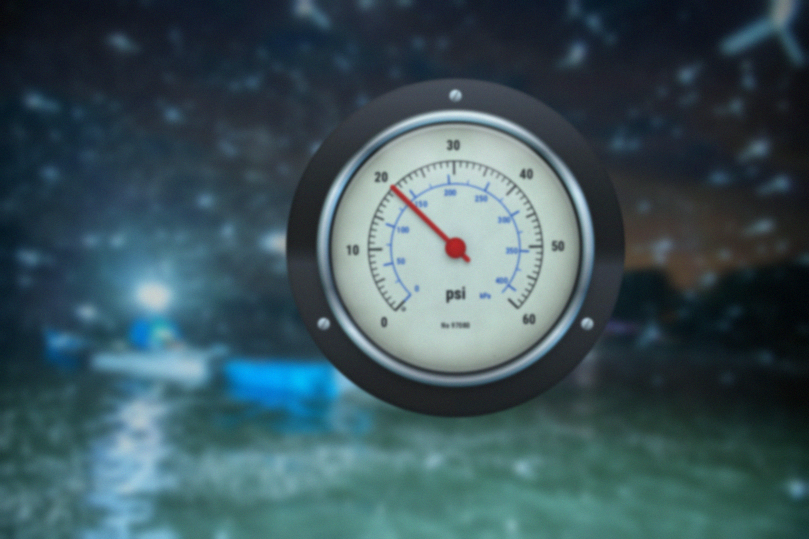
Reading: 20 psi
